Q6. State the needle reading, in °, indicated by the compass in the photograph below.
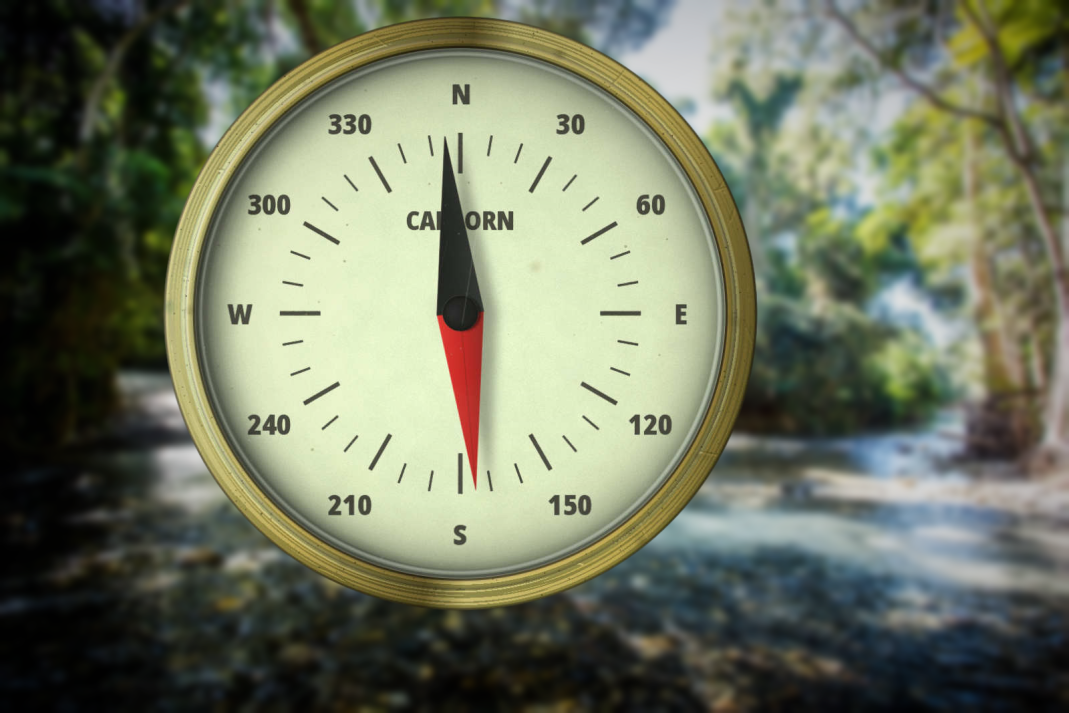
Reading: 175 °
